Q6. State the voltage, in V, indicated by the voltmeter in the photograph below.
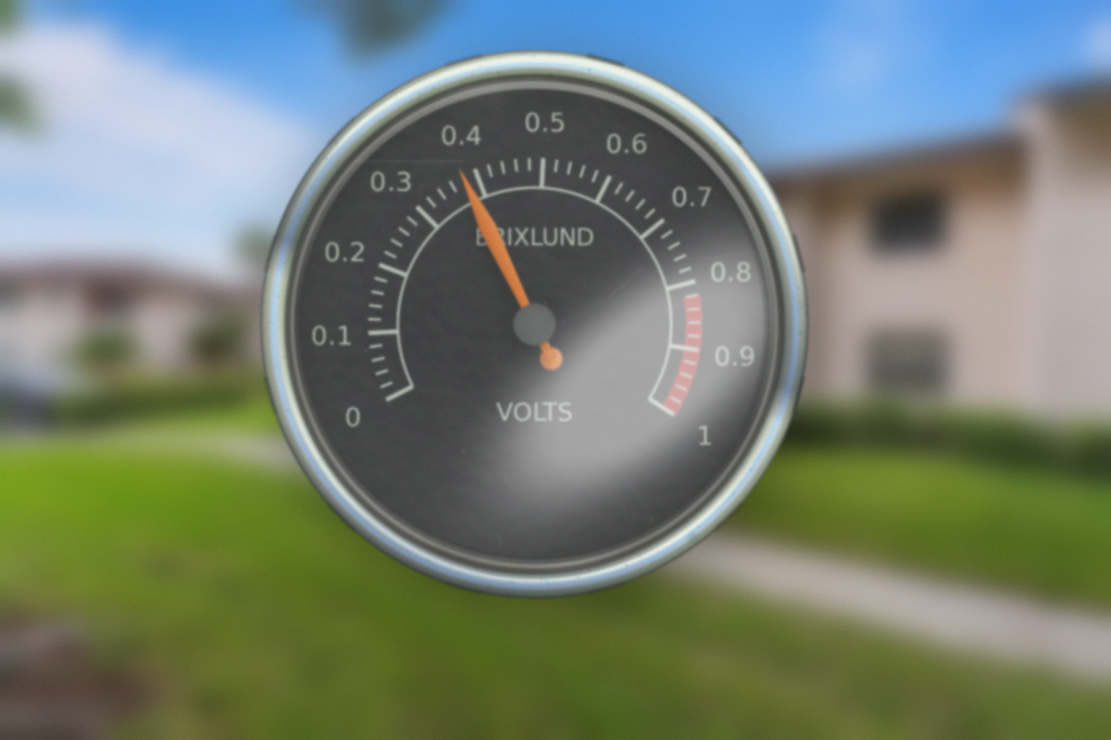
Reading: 0.38 V
